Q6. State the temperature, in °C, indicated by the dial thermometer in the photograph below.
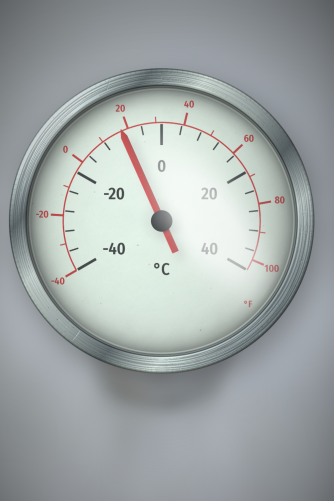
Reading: -8 °C
